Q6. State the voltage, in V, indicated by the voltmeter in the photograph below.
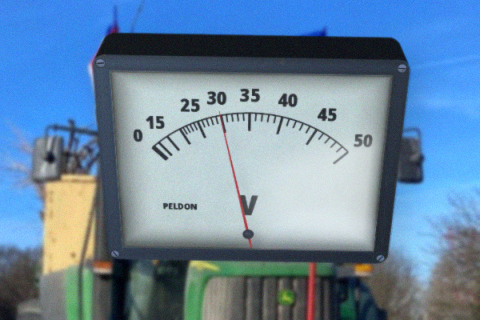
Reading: 30 V
